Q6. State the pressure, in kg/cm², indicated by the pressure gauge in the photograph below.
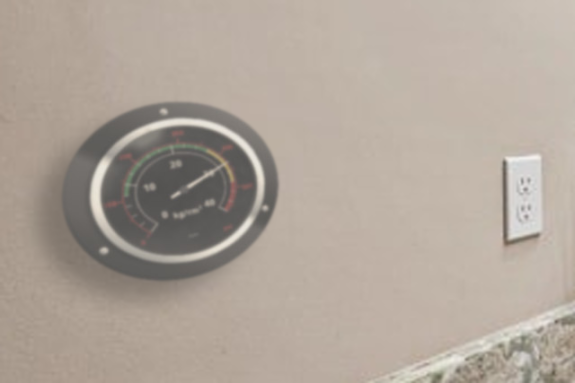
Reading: 30 kg/cm²
